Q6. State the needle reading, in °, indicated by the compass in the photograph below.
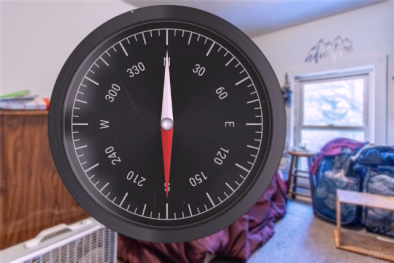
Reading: 180 °
